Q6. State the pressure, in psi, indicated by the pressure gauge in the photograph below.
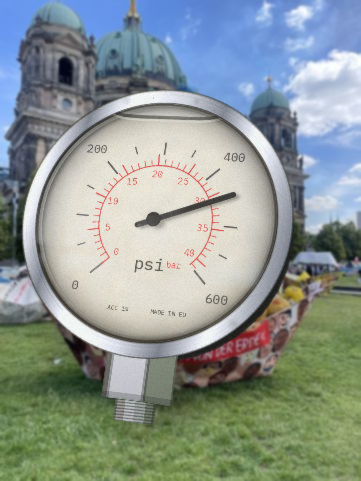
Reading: 450 psi
